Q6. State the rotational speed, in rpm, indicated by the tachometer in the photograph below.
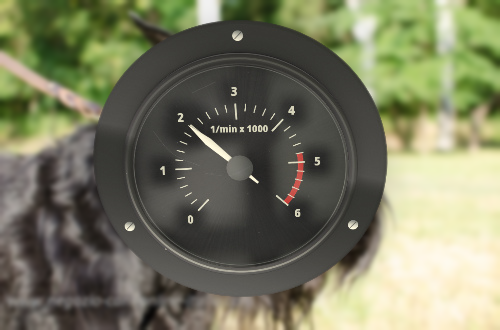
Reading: 2000 rpm
